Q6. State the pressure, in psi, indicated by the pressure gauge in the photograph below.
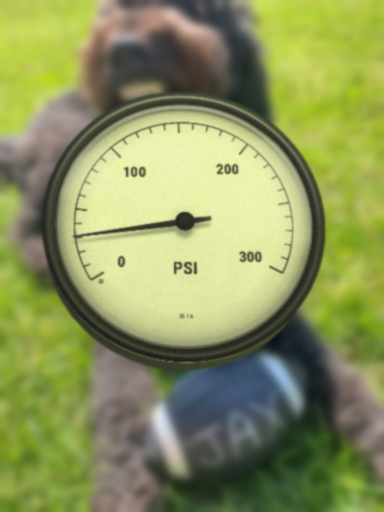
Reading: 30 psi
